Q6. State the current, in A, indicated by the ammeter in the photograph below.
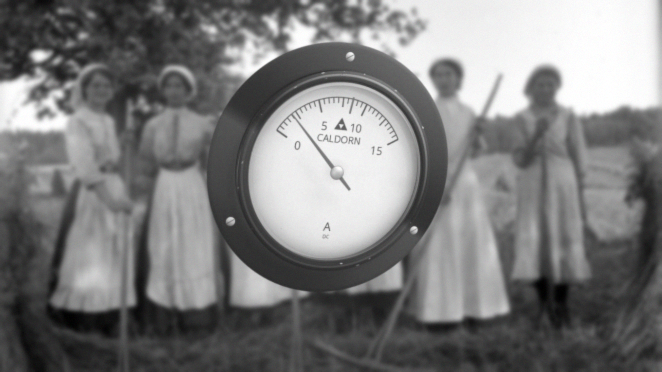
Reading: 2 A
